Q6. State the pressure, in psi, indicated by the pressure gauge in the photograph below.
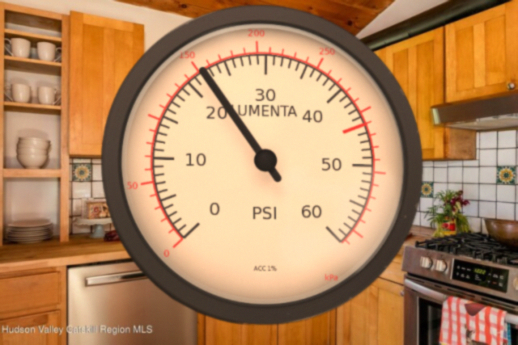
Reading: 22 psi
